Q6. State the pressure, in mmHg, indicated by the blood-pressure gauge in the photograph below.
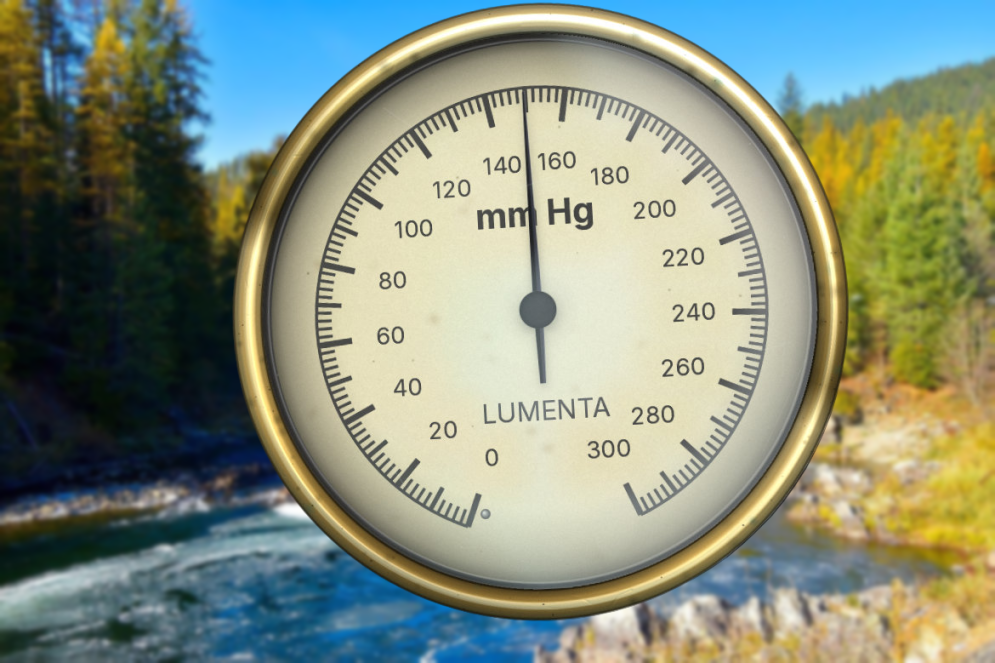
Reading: 150 mmHg
